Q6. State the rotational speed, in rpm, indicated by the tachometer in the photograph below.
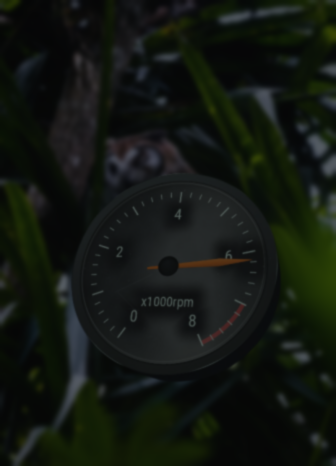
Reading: 6200 rpm
